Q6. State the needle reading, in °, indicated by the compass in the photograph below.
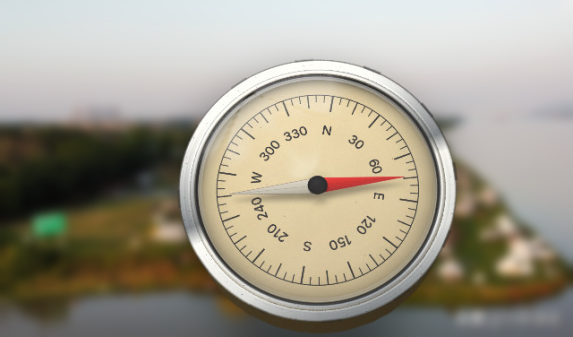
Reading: 75 °
